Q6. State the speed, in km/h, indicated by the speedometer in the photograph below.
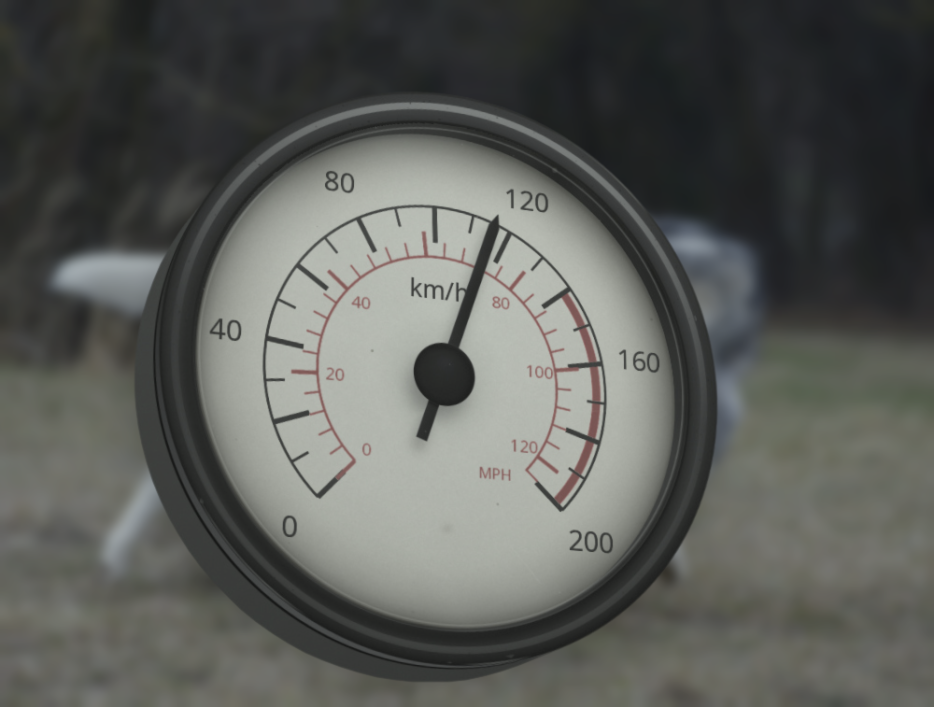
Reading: 115 km/h
